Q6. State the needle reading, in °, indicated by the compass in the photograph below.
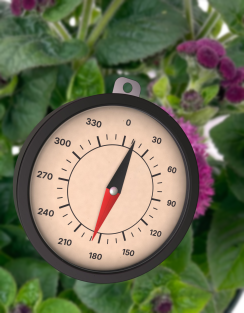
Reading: 190 °
